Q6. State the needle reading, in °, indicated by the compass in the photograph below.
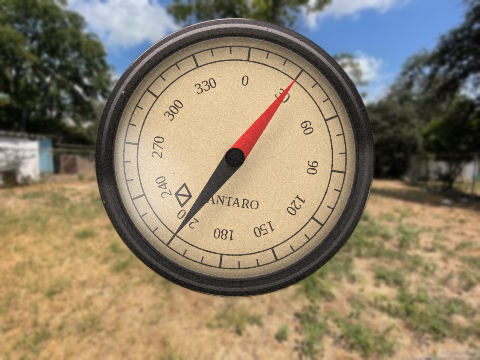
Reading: 30 °
